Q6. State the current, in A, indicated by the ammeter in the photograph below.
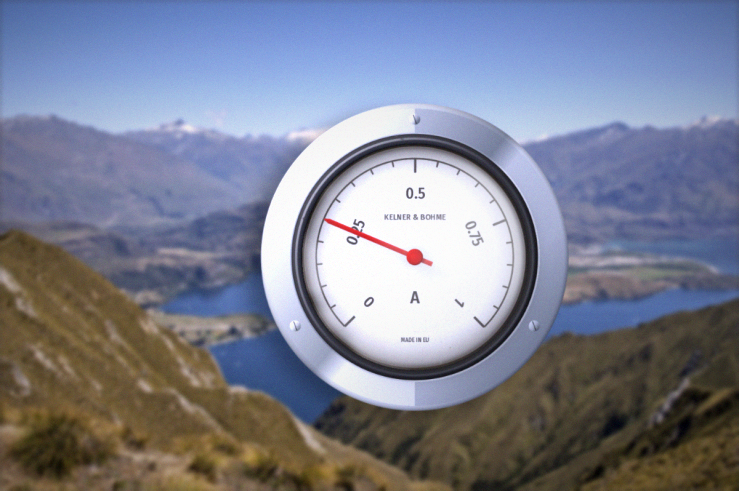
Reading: 0.25 A
